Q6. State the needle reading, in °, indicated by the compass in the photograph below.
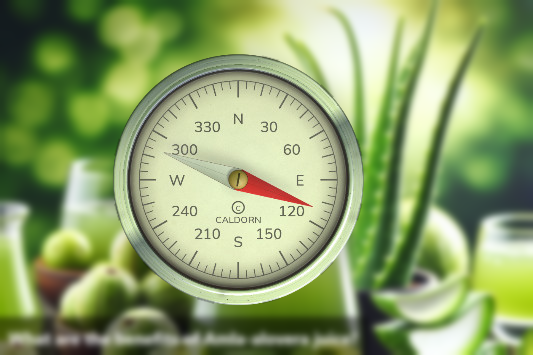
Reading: 110 °
